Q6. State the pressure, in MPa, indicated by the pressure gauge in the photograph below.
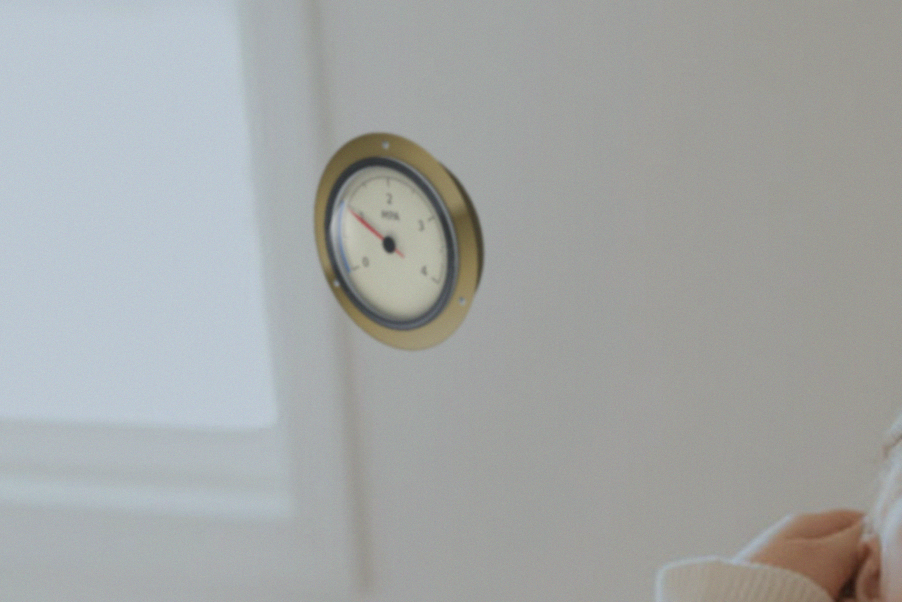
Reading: 1 MPa
